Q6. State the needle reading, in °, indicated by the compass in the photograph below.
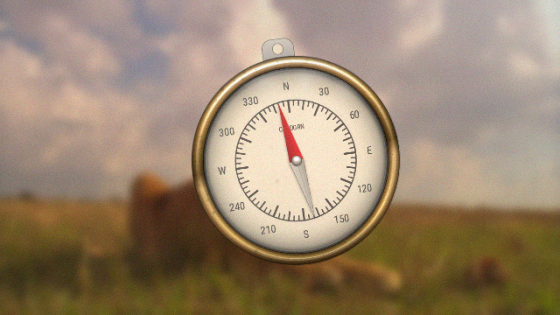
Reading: 350 °
